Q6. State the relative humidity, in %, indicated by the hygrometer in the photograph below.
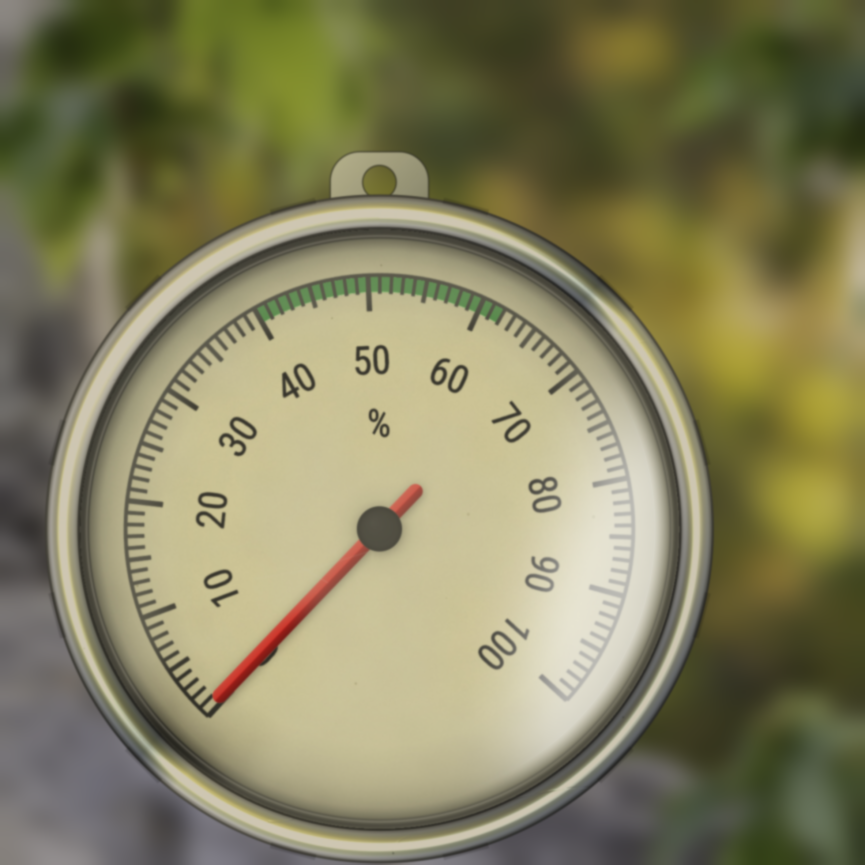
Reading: 0.5 %
